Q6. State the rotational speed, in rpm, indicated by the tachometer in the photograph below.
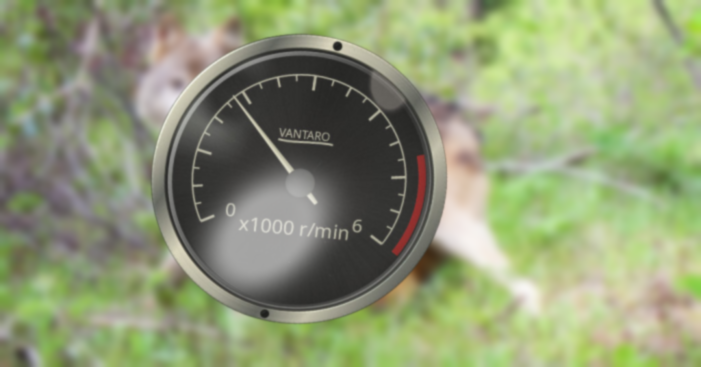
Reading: 1875 rpm
